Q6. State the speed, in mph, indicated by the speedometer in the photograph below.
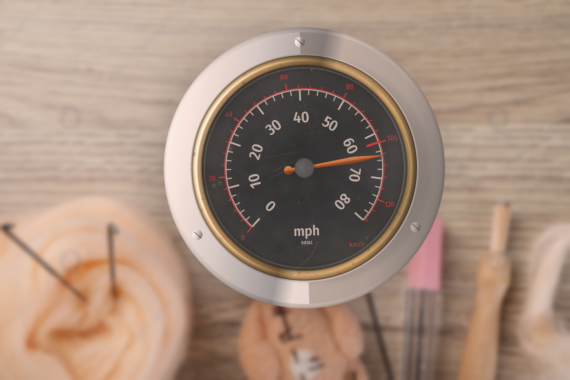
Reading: 65 mph
